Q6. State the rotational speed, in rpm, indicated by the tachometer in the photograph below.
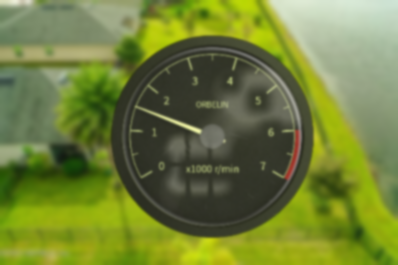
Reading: 1500 rpm
